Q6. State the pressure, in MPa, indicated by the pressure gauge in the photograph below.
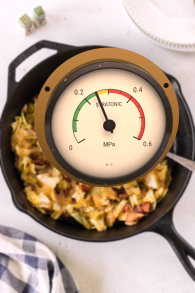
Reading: 0.25 MPa
